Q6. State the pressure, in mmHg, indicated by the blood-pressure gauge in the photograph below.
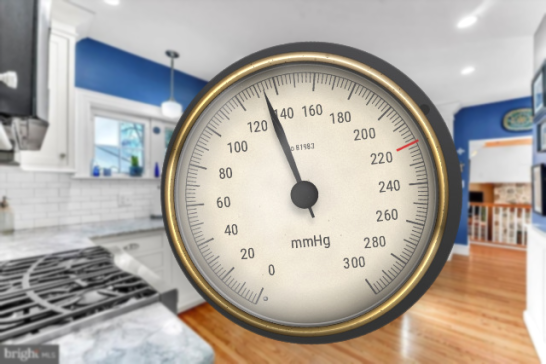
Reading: 134 mmHg
